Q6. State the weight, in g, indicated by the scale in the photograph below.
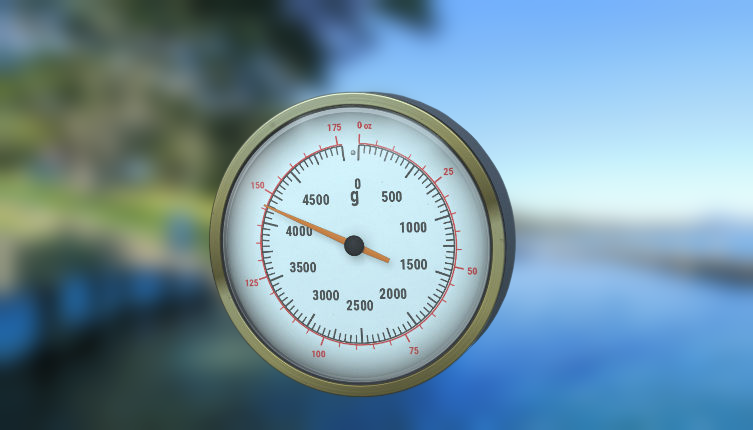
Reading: 4150 g
